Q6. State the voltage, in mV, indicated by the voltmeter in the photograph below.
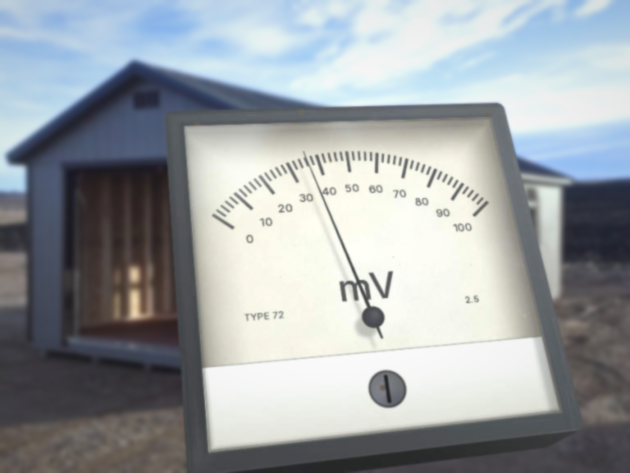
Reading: 36 mV
